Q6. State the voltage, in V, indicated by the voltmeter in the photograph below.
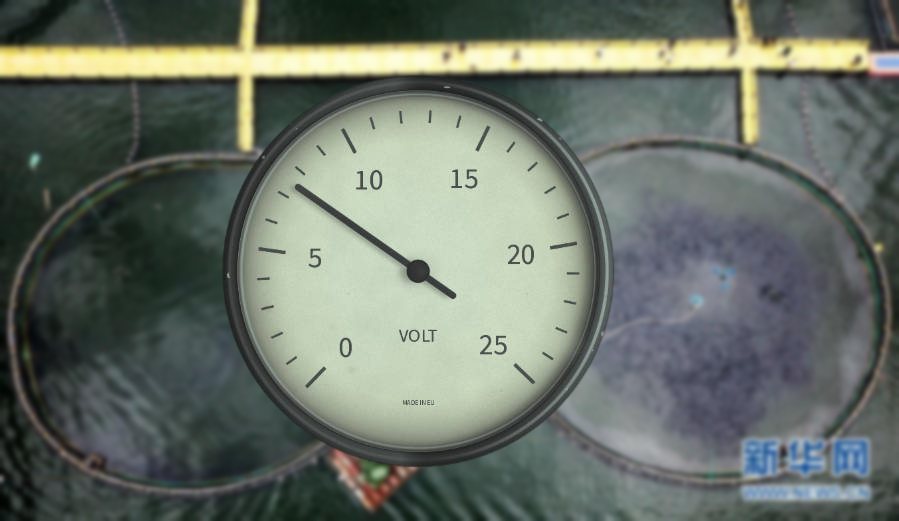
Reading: 7.5 V
